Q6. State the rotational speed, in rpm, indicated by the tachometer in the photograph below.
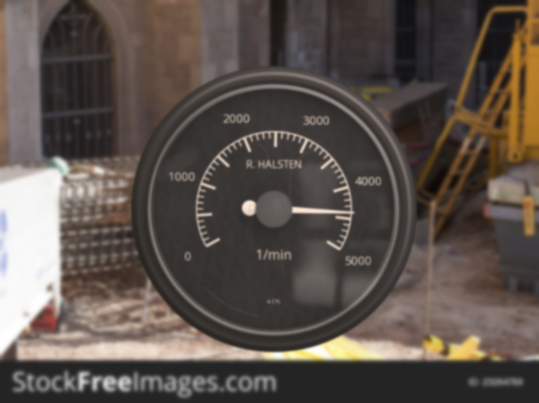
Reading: 4400 rpm
